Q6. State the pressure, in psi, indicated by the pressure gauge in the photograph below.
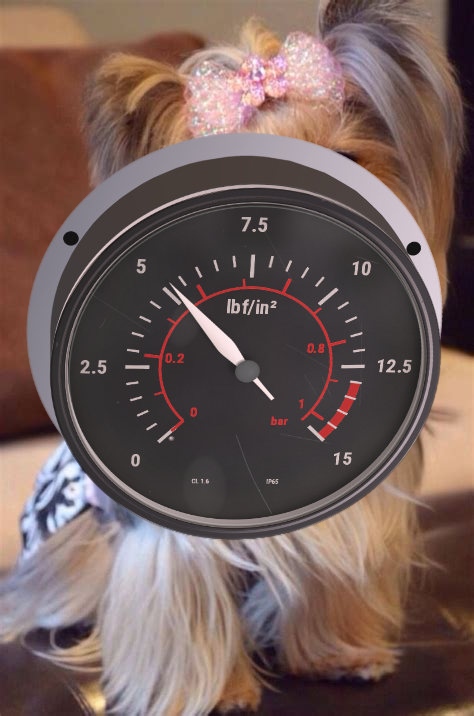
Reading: 5.25 psi
